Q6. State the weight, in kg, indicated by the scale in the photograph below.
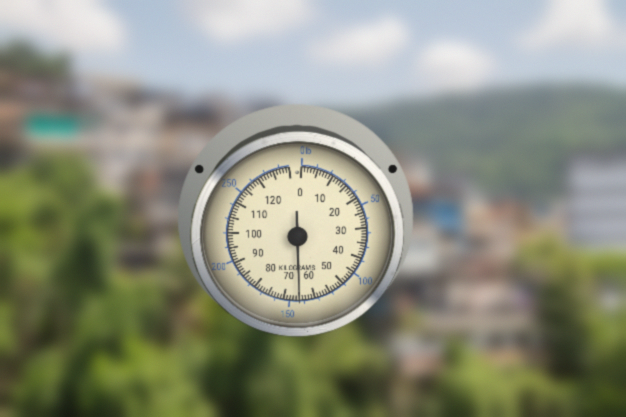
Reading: 65 kg
